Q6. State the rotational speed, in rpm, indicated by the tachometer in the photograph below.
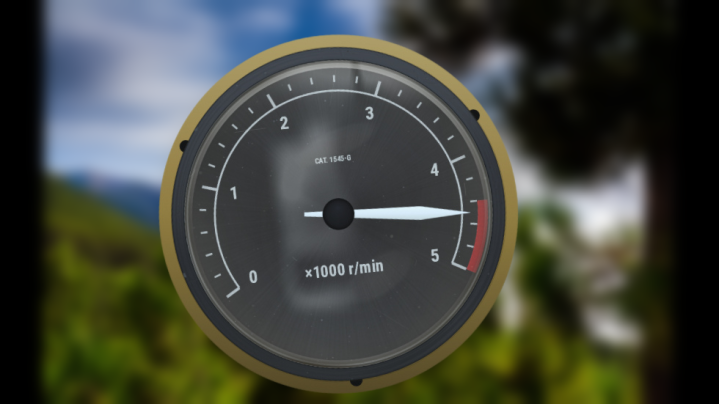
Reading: 4500 rpm
